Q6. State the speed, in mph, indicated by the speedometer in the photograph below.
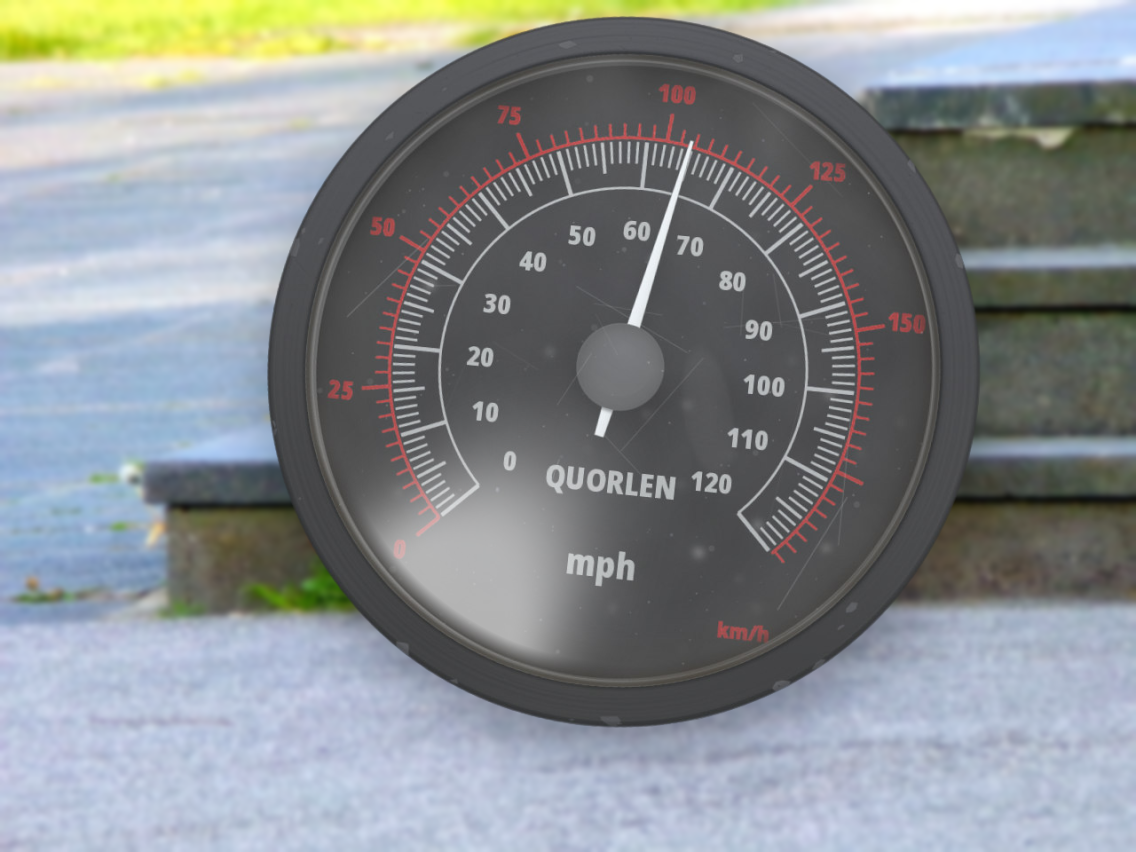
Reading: 65 mph
